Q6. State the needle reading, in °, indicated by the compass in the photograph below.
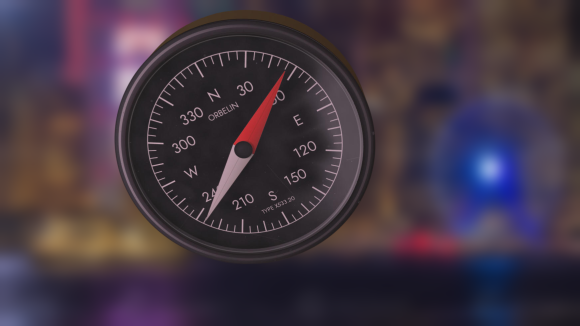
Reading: 55 °
